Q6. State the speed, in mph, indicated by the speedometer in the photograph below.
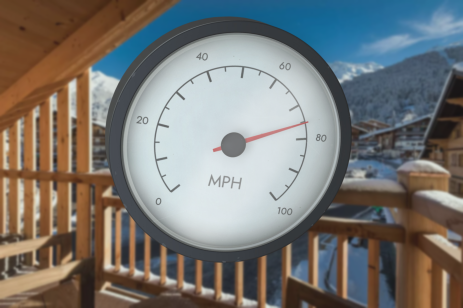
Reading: 75 mph
